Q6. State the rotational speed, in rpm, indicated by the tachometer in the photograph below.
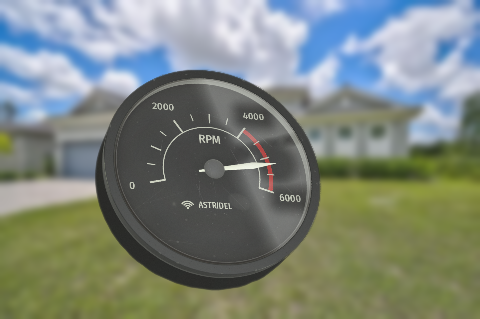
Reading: 5250 rpm
